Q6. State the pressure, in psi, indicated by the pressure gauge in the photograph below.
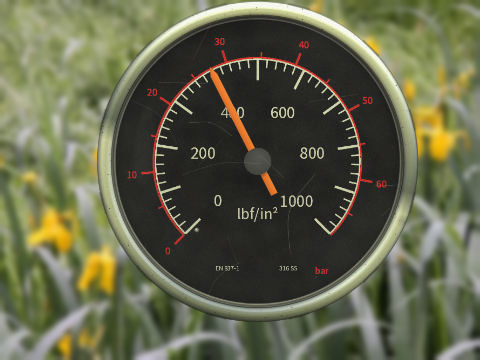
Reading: 400 psi
